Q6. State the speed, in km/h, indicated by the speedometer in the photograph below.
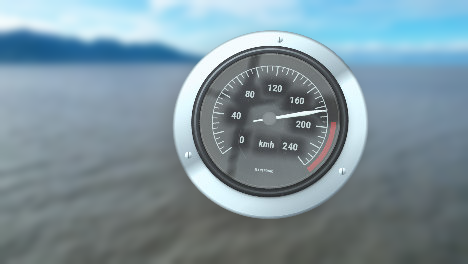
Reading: 185 km/h
